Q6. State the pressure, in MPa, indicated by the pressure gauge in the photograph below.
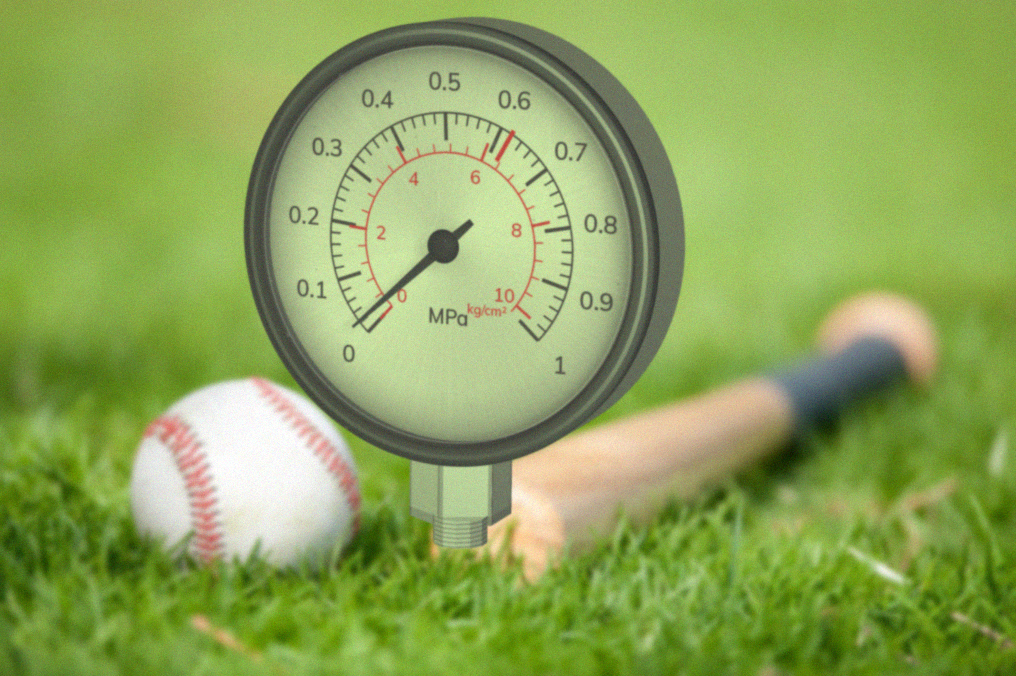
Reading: 0.02 MPa
